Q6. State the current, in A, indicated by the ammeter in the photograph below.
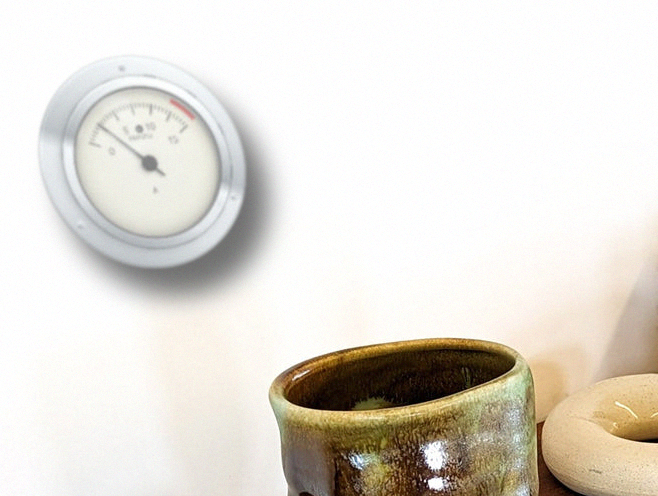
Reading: 2.5 A
